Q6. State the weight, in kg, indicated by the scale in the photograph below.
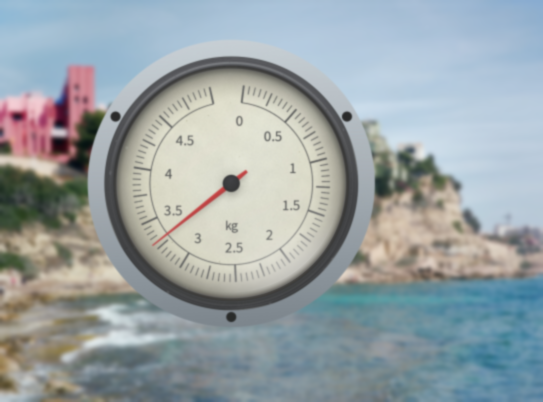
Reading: 3.3 kg
